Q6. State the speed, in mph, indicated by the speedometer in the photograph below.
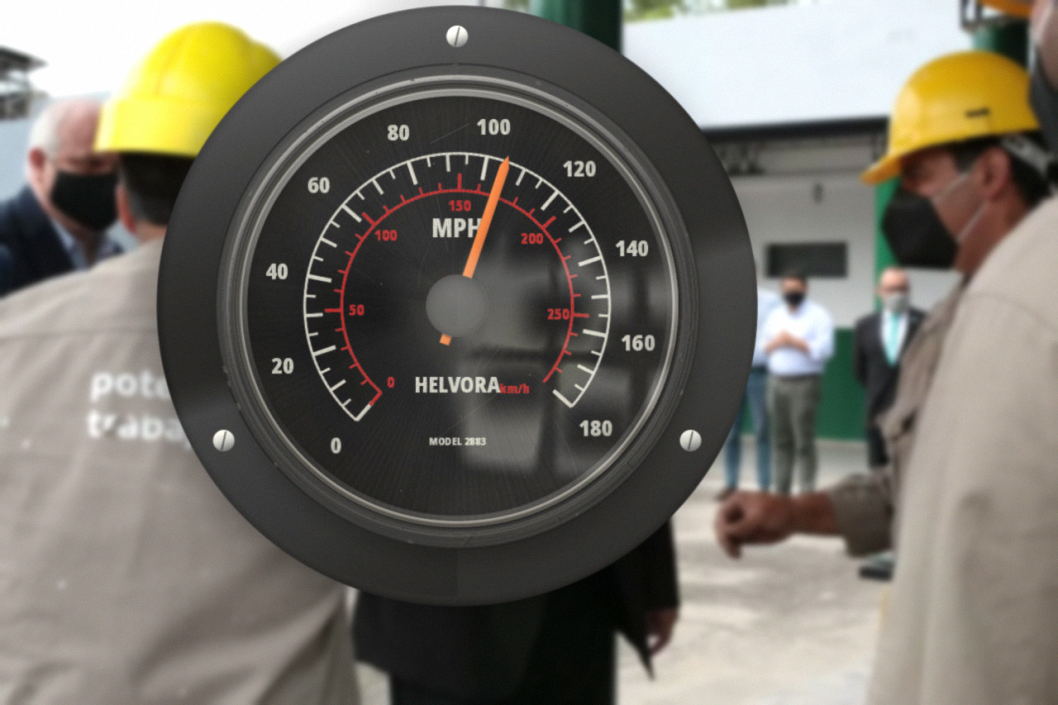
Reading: 105 mph
